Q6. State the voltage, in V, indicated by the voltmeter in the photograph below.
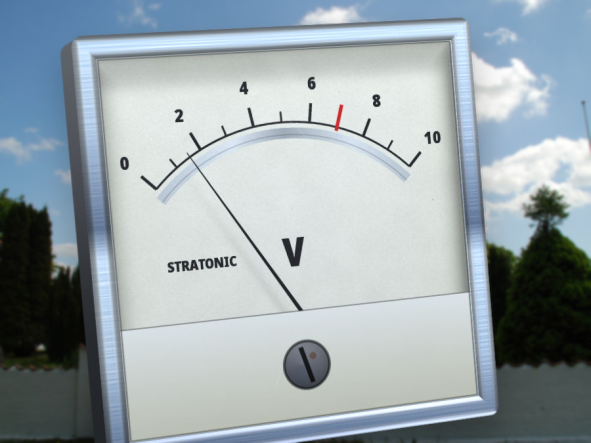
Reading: 1.5 V
